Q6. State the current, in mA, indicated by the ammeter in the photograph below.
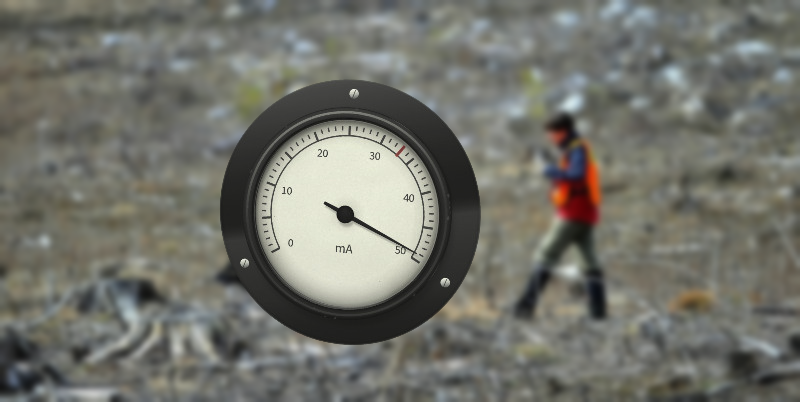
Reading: 49 mA
